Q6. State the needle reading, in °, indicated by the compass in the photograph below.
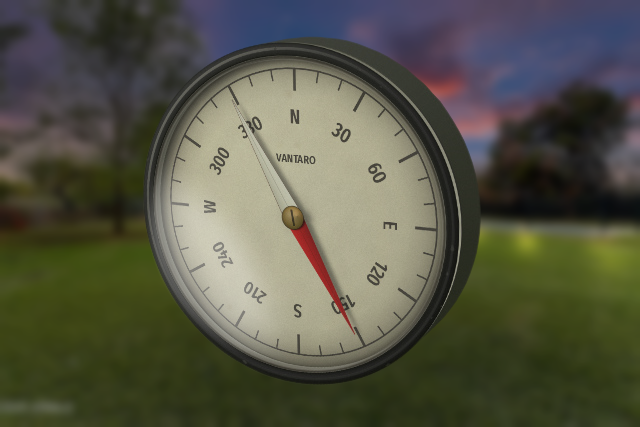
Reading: 150 °
